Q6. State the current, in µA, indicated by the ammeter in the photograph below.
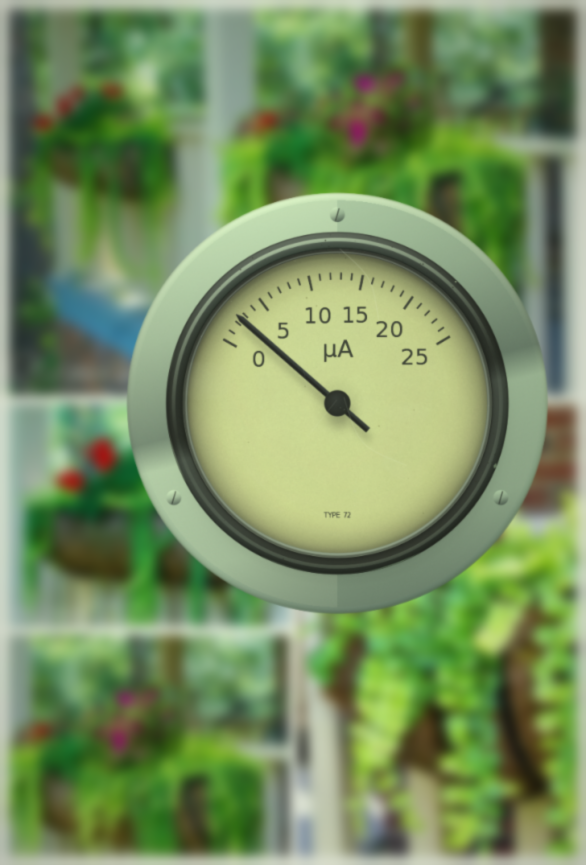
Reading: 2.5 µA
